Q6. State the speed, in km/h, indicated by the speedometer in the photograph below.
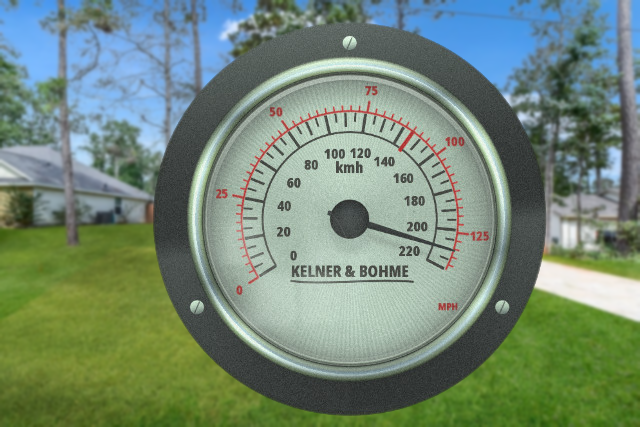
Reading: 210 km/h
